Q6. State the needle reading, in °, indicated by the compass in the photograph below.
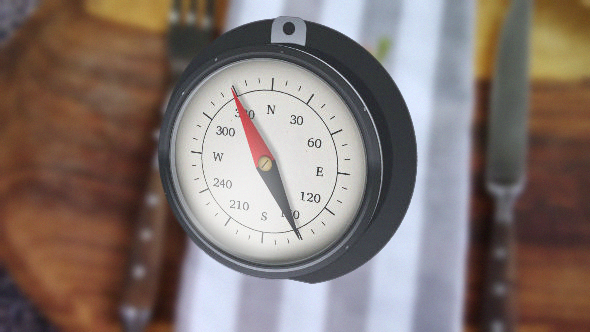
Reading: 330 °
